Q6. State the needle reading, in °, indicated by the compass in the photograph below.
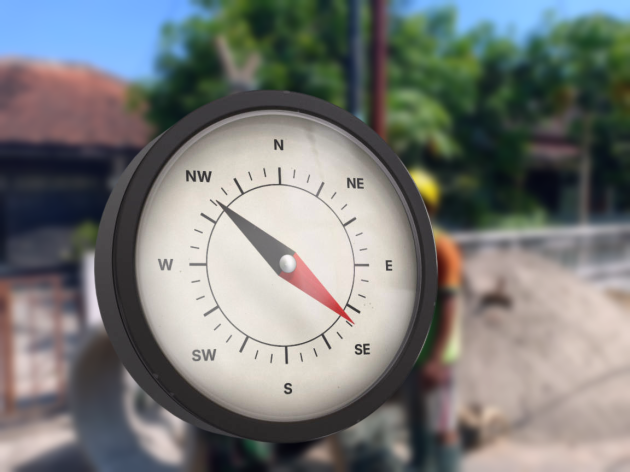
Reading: 130 °
